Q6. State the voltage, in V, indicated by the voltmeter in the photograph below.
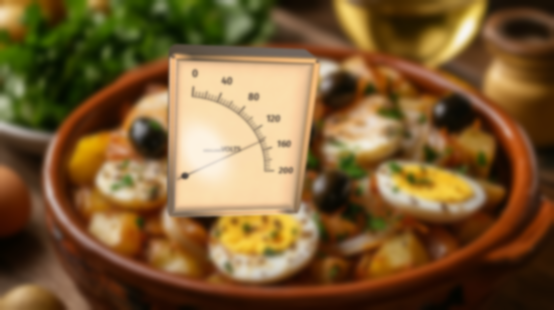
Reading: 140 V
